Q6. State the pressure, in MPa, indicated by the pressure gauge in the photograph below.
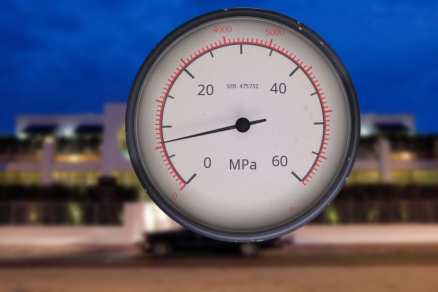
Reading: 7.5 MPa
